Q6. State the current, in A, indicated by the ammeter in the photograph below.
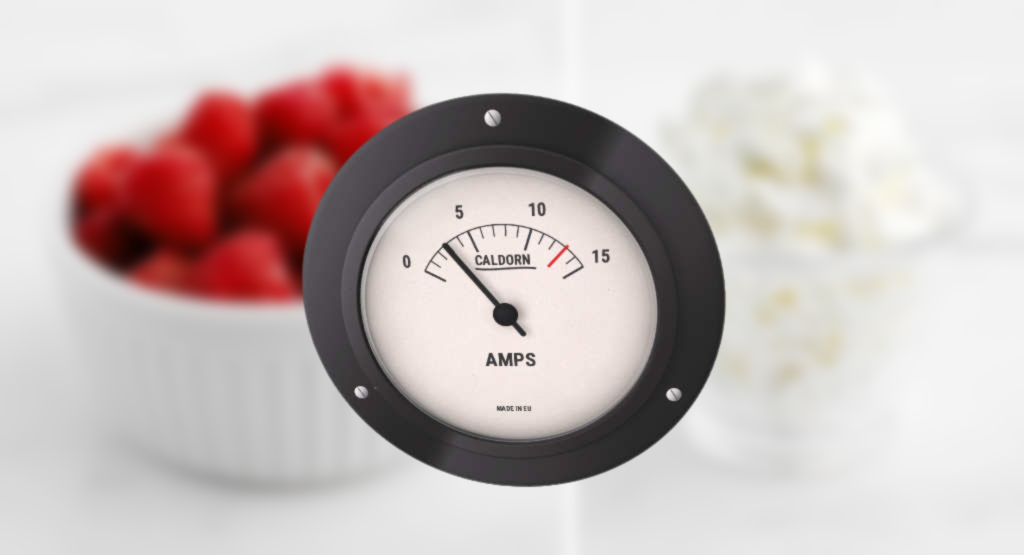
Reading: 3 A
